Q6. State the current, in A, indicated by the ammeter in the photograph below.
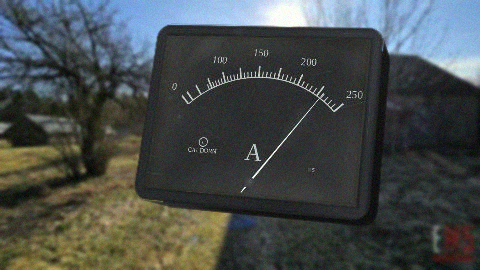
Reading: 230 A
